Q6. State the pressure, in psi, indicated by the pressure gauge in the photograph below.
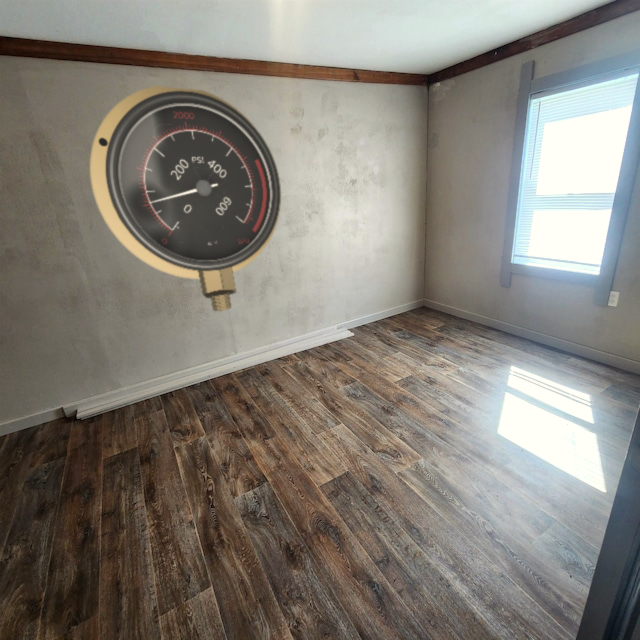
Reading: 75 psi
